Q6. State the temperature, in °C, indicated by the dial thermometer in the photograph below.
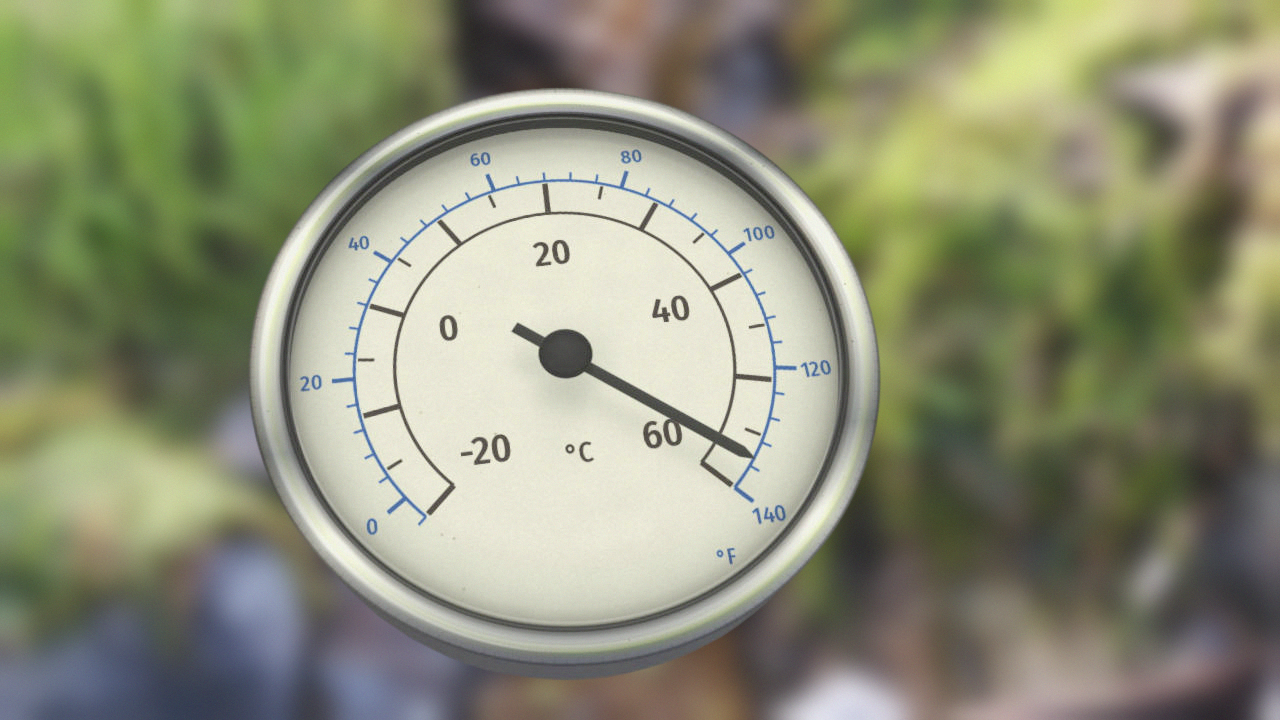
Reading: 57.5 °C
